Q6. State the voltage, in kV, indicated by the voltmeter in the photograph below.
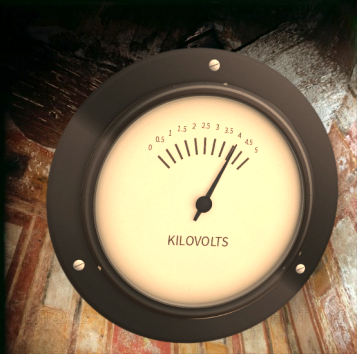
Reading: 4 kV
